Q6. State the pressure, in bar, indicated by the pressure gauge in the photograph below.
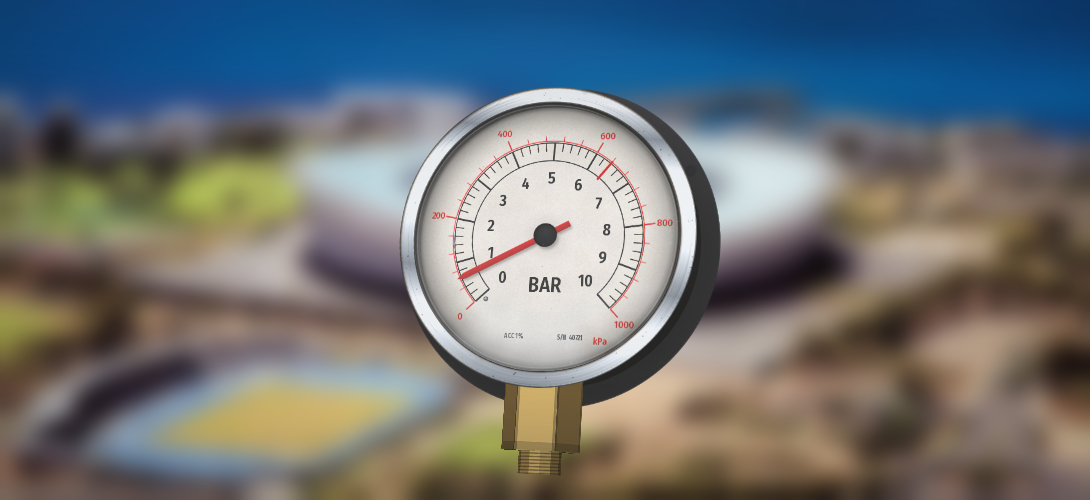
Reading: 0.6 bar
